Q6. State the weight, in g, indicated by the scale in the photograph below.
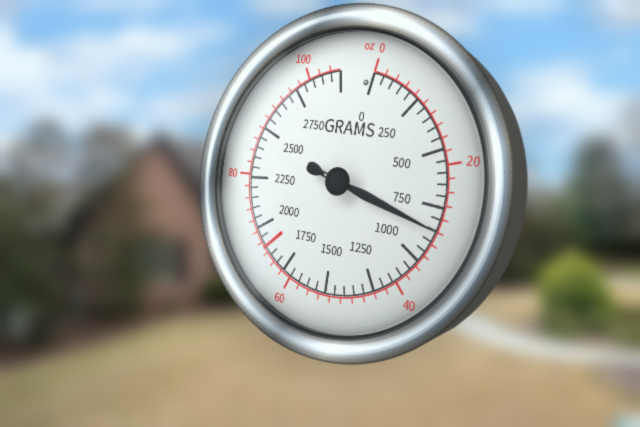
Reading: 850 g
